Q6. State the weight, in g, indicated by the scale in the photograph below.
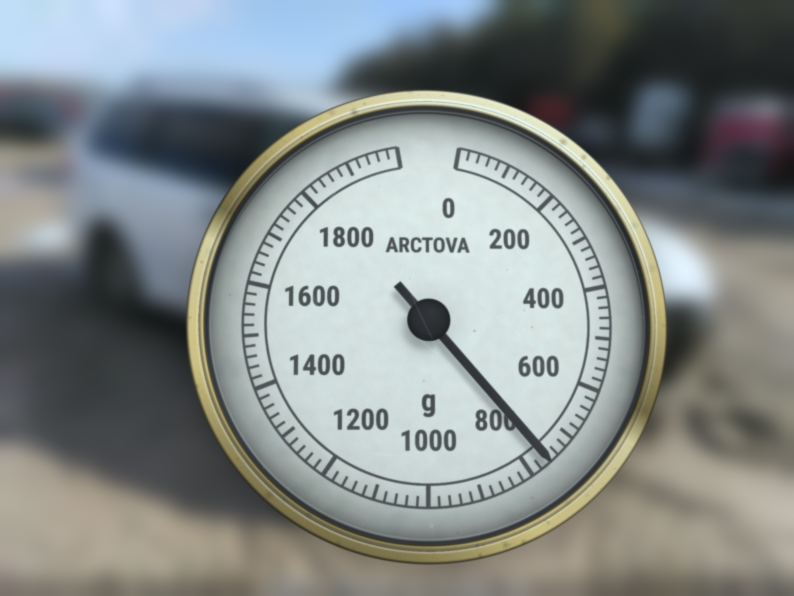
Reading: 760 g
